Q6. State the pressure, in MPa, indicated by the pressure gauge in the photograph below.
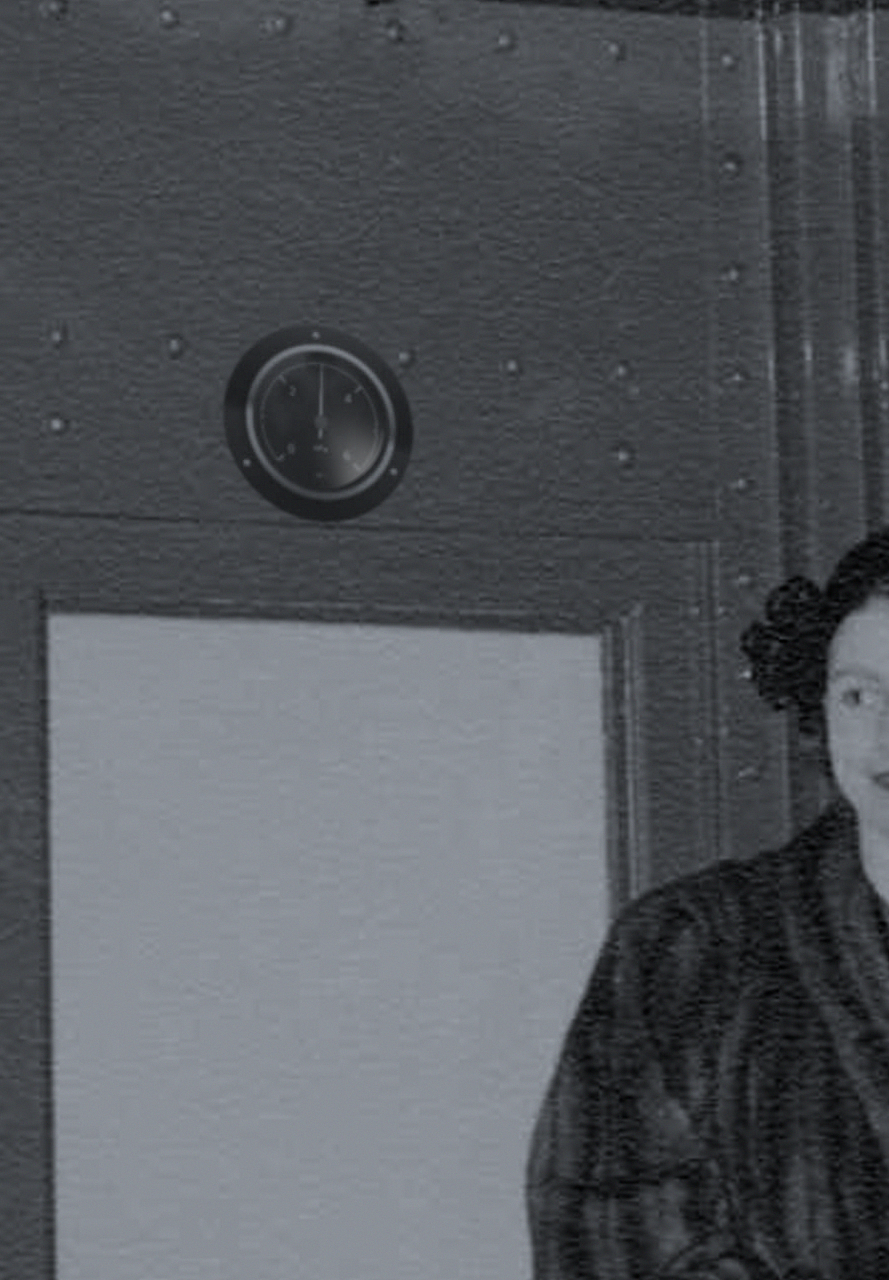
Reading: 3 MPa
